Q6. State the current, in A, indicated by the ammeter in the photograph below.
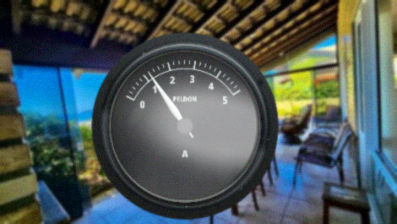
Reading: 1.2 A
